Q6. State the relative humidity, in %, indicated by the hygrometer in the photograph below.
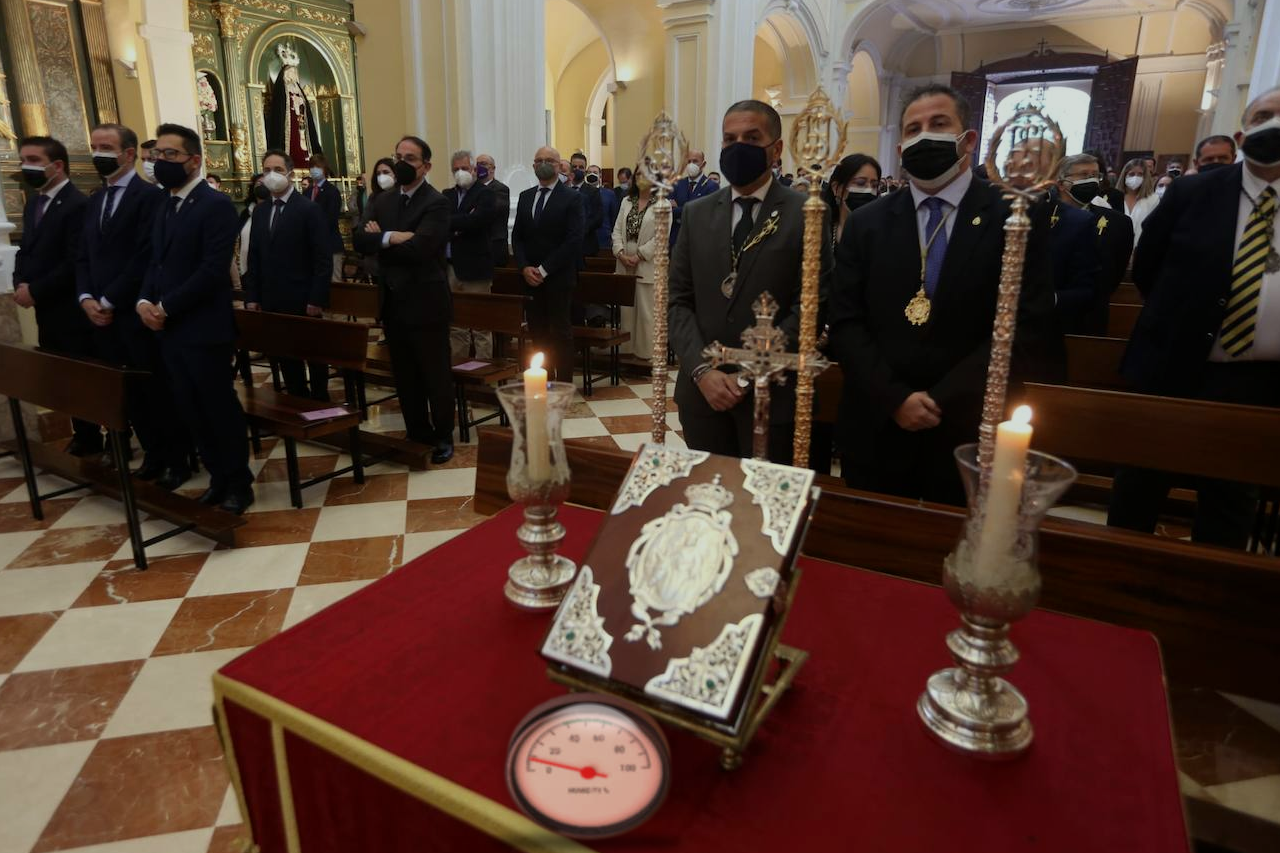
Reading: 10 %
